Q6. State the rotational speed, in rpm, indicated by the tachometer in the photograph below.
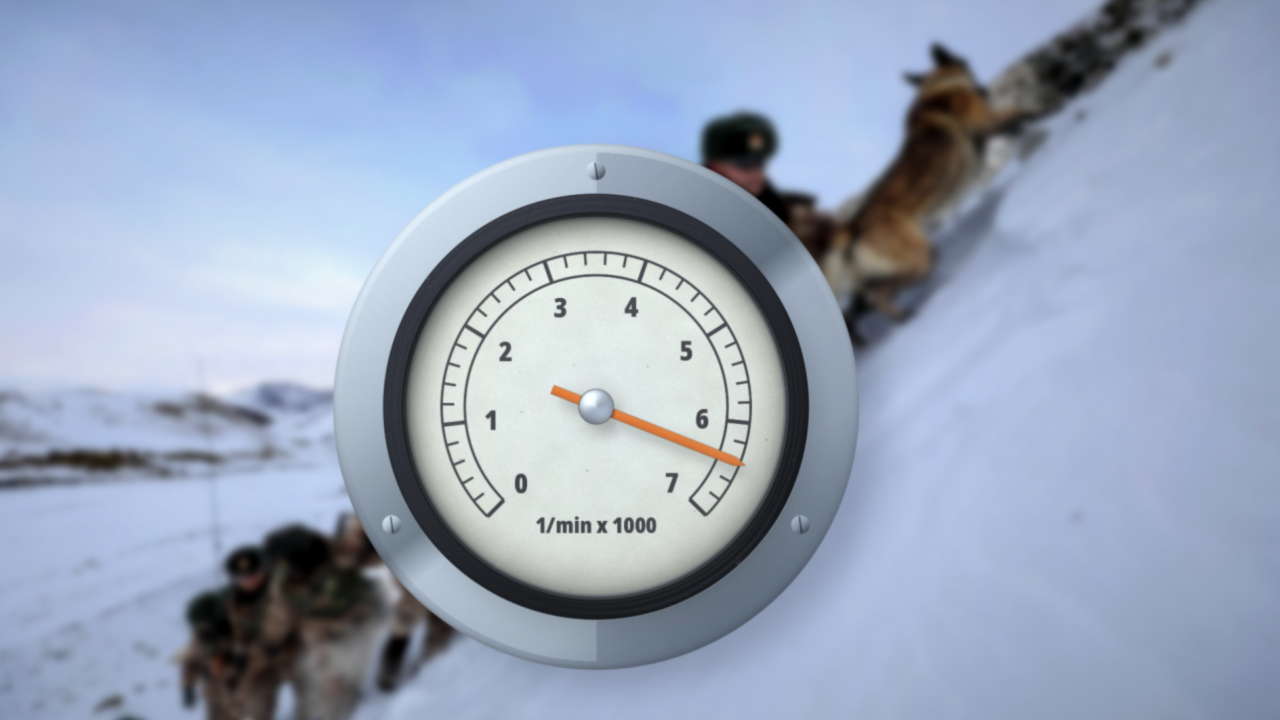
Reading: 6400 rpm
